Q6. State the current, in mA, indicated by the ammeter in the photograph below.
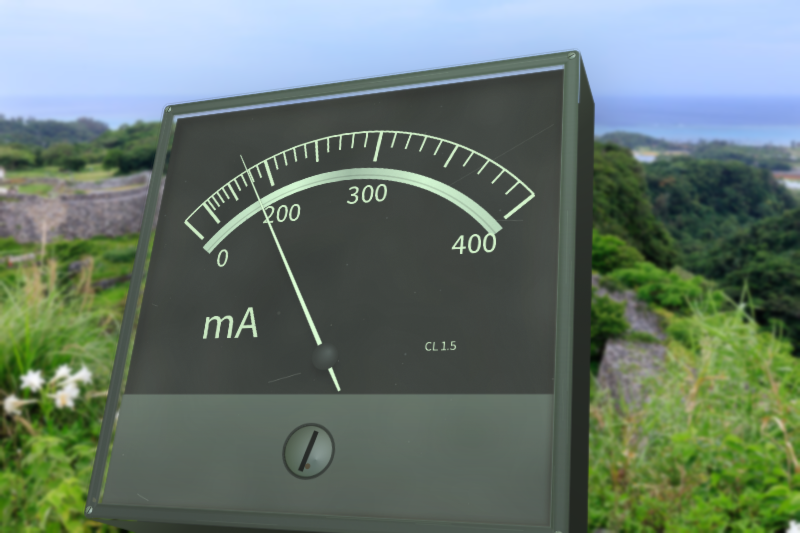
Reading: 180 mA
